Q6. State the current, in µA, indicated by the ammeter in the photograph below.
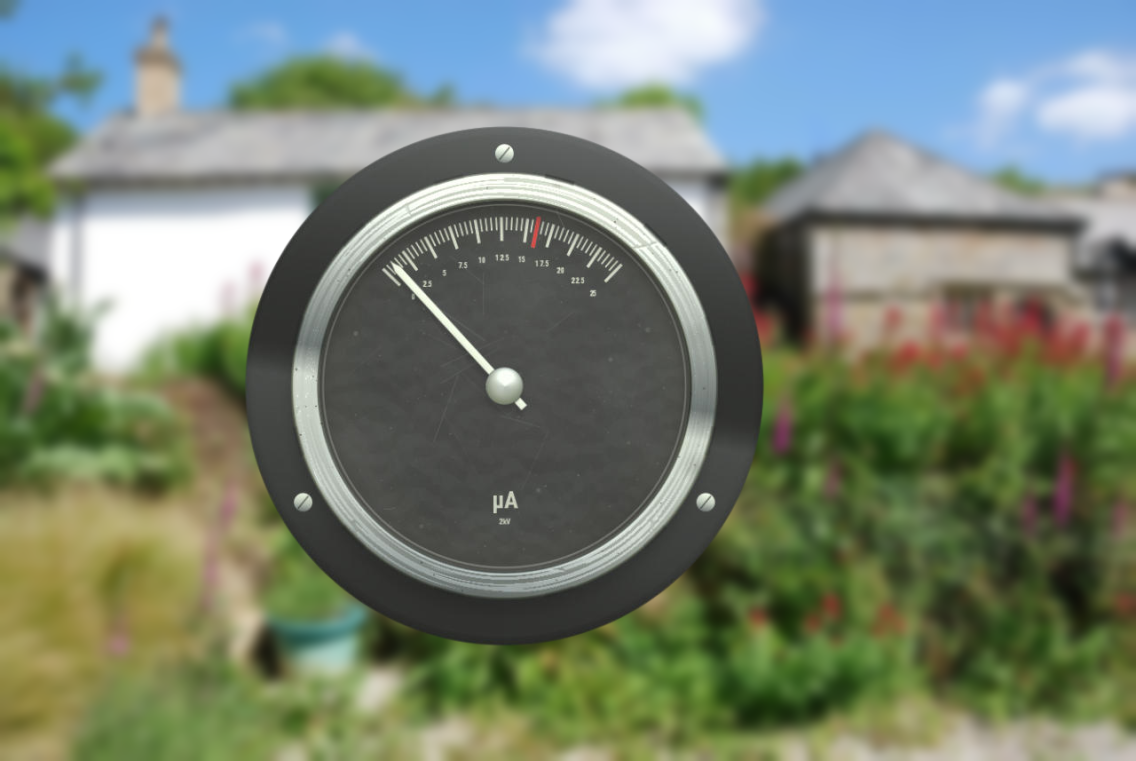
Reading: 1 µA
